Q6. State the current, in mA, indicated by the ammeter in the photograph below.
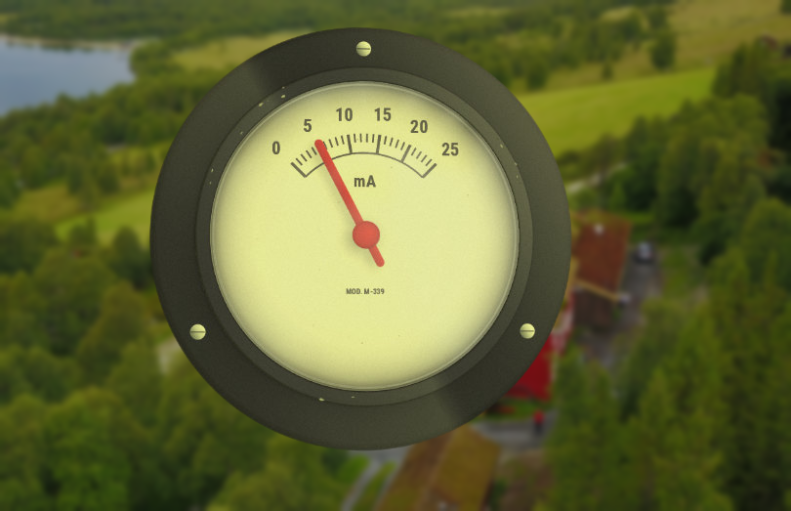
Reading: 5 mA
